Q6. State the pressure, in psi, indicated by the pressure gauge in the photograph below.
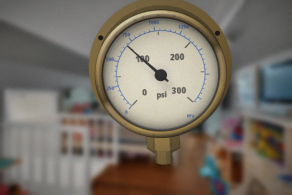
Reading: 100 psi
